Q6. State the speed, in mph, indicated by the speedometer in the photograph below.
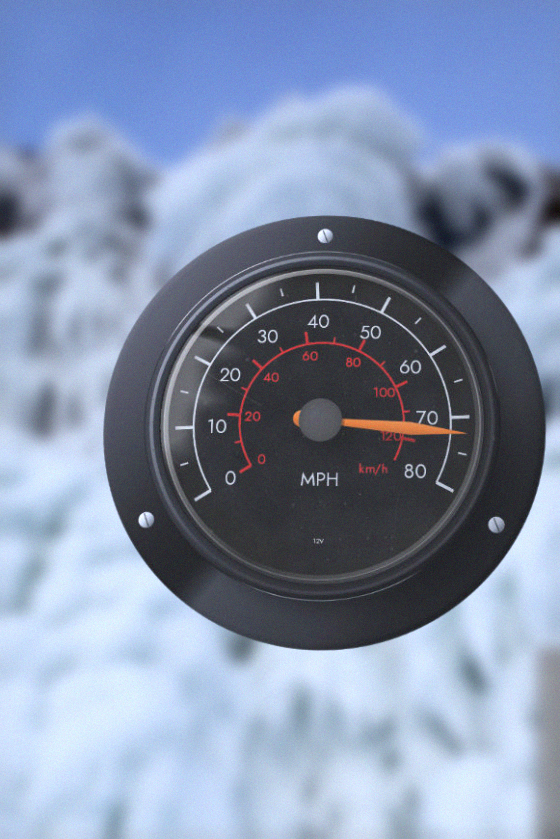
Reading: 72.5 mph
